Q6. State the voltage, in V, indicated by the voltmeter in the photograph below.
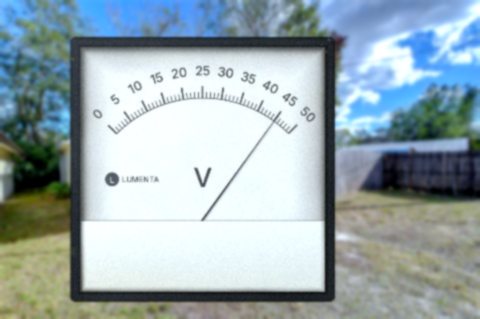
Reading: 45 V
